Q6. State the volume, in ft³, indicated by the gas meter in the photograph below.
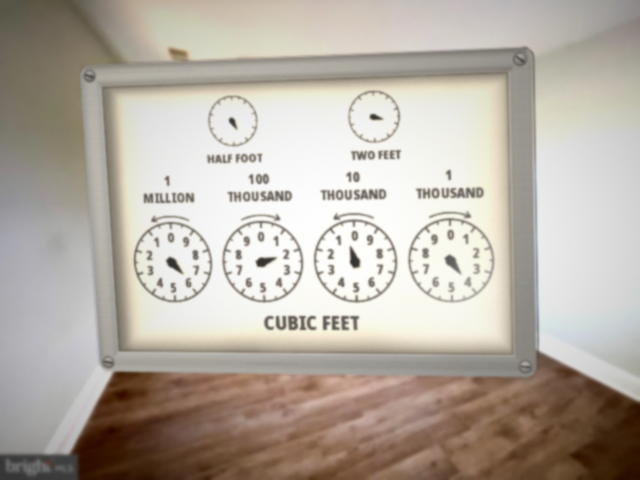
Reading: 620400 ft³
